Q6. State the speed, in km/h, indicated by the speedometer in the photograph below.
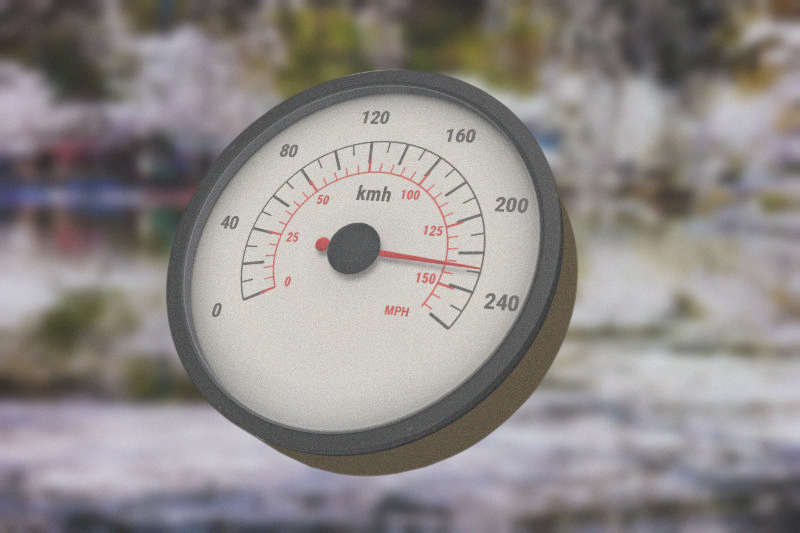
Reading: 230 km/h
